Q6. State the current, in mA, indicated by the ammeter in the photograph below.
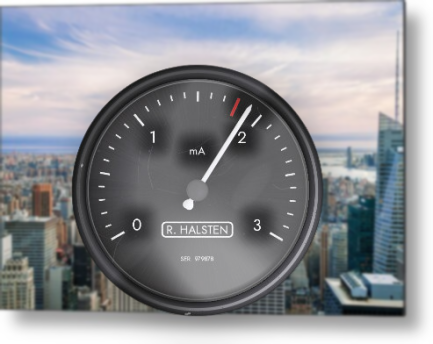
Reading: 1.9 mA
